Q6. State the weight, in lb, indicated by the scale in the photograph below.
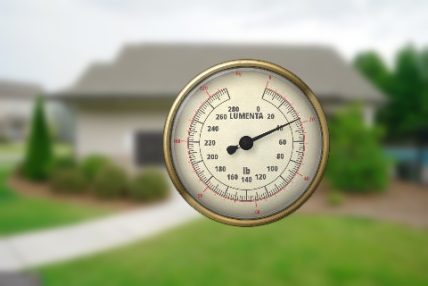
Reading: 40 lb
